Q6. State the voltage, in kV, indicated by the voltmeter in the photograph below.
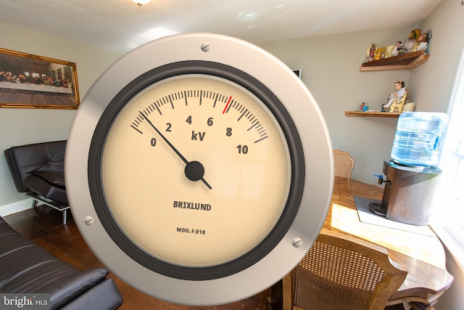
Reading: 1 kV
